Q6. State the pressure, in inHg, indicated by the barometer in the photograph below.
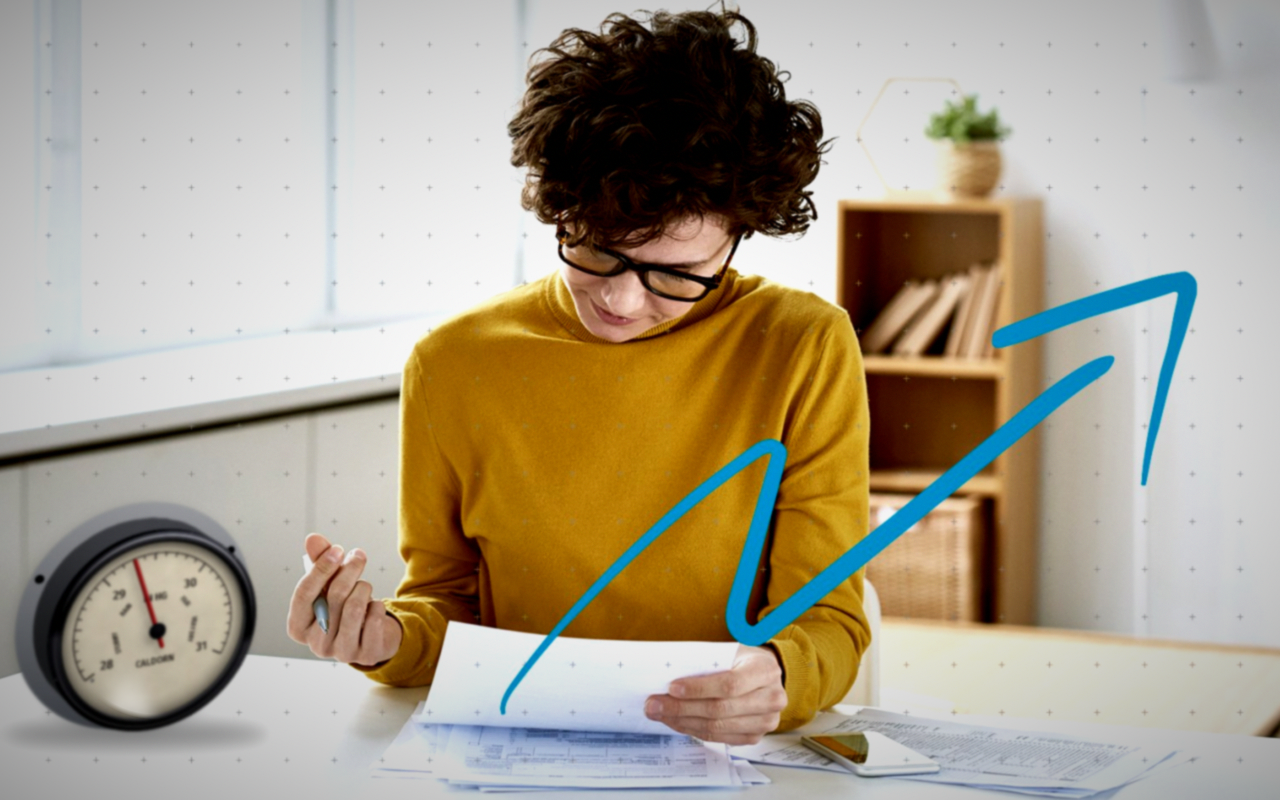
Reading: 29.3 inHg
